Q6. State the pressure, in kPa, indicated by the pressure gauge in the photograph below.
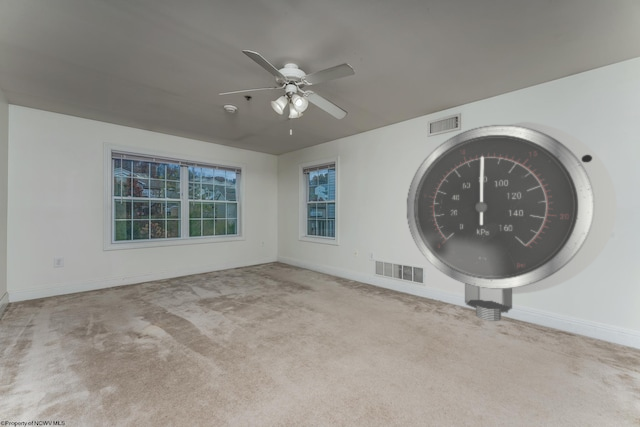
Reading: 80 kPa
